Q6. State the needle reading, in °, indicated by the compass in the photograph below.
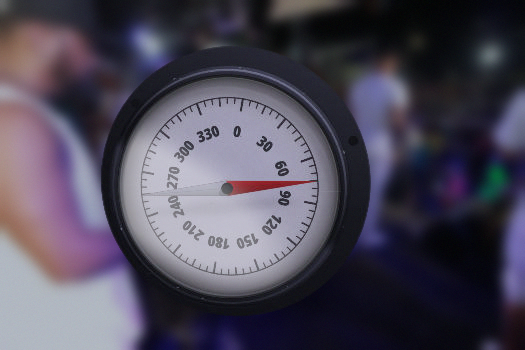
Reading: 75 °
